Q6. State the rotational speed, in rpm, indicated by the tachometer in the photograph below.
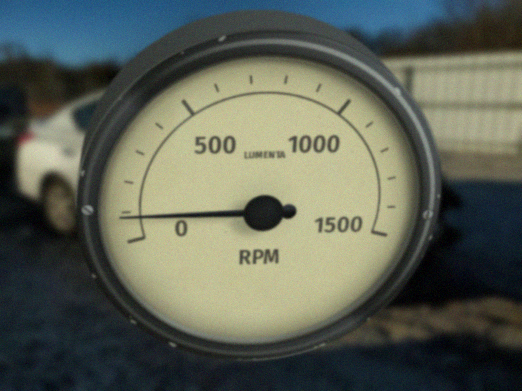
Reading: 100 rpm
